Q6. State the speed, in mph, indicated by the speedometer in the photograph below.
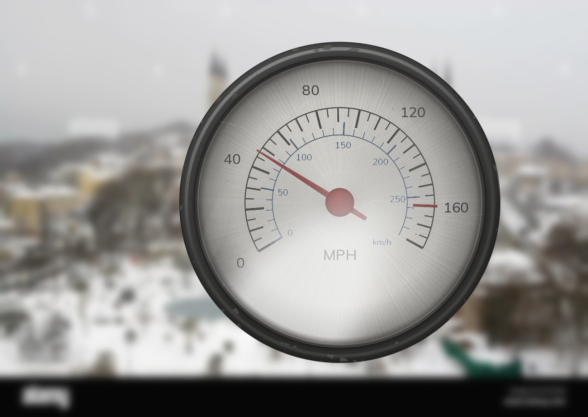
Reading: 47.5 mph
